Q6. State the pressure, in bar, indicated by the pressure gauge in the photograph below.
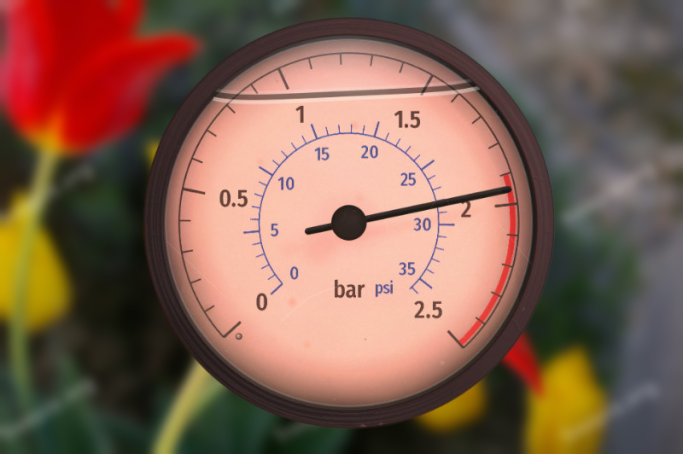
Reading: 1.95 bar
